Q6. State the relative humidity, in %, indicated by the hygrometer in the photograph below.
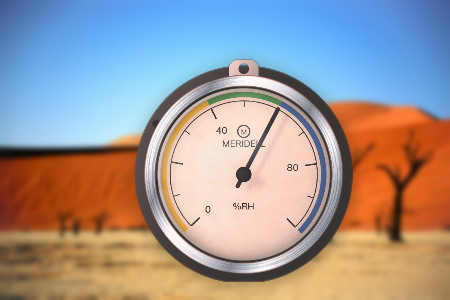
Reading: 60 %
